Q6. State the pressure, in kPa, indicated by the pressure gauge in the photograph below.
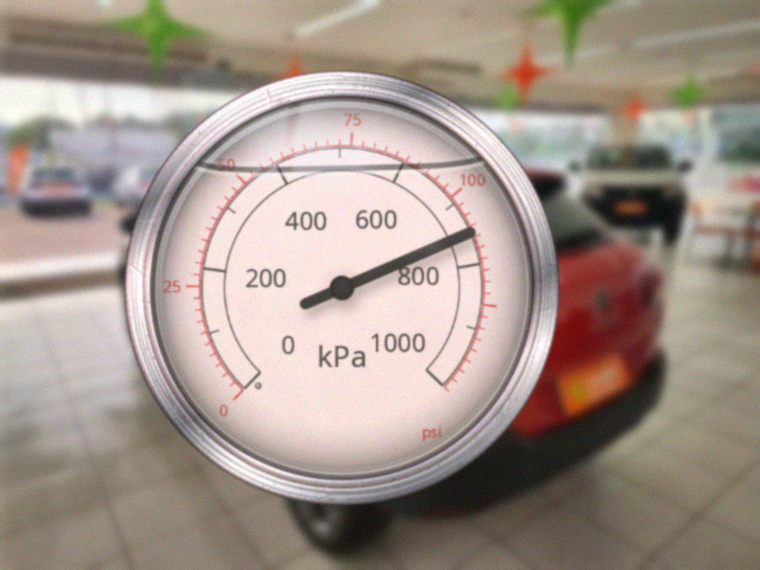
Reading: 750 kPa
